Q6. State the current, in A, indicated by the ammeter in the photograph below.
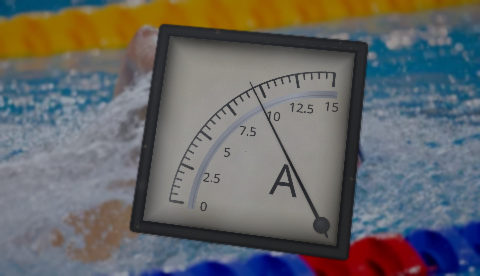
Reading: 9.5 A
